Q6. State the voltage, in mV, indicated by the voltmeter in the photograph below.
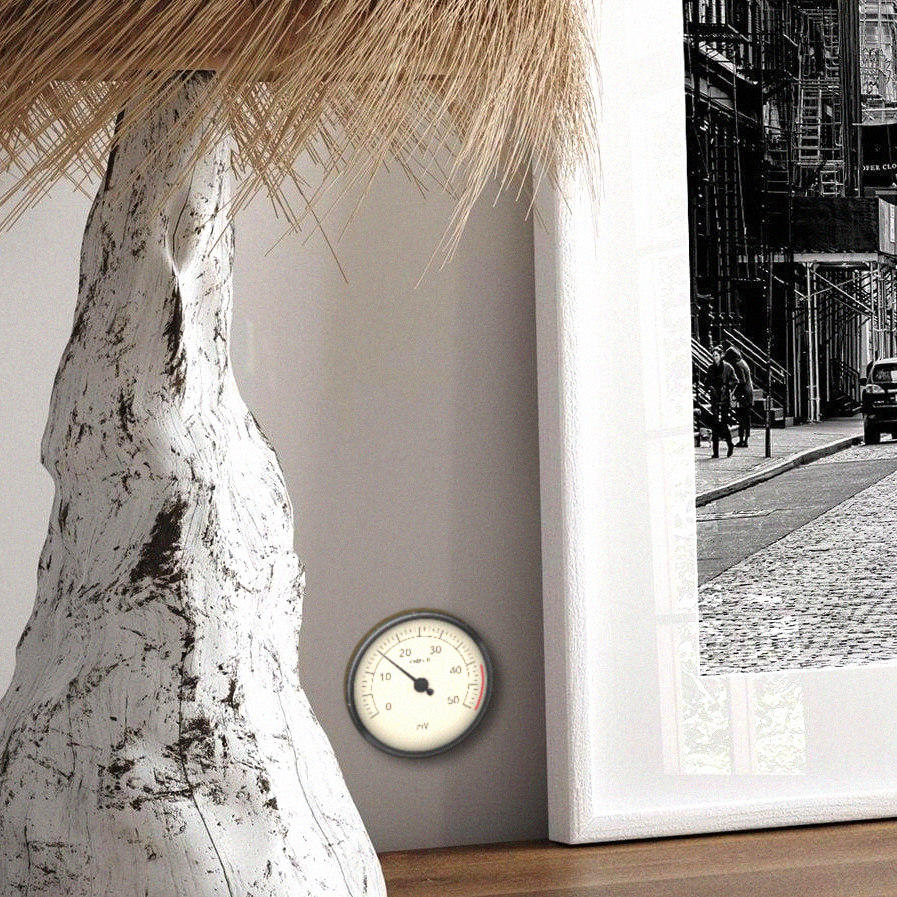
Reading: 15 mV
